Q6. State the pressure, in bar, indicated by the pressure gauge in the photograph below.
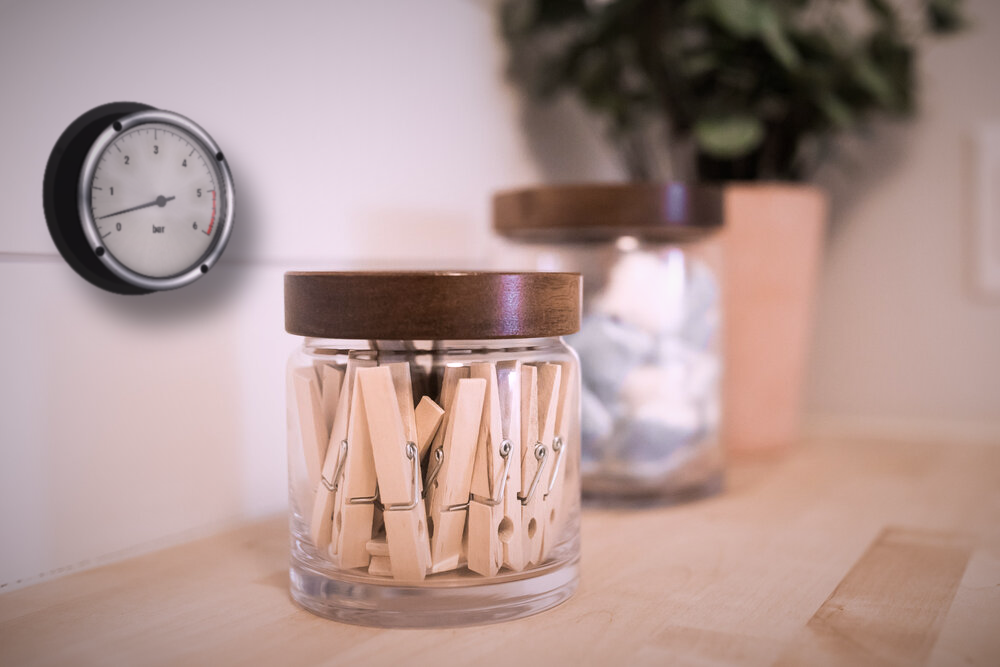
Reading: 0.4 bar
